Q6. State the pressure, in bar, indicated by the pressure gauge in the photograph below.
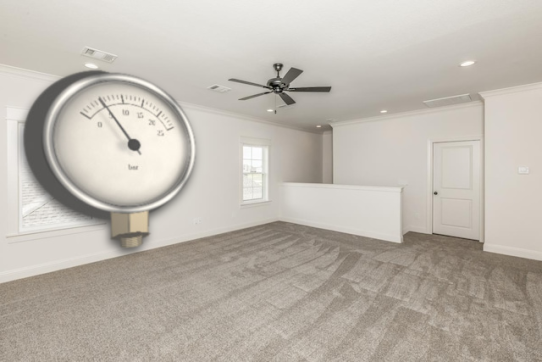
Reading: 5 bar
